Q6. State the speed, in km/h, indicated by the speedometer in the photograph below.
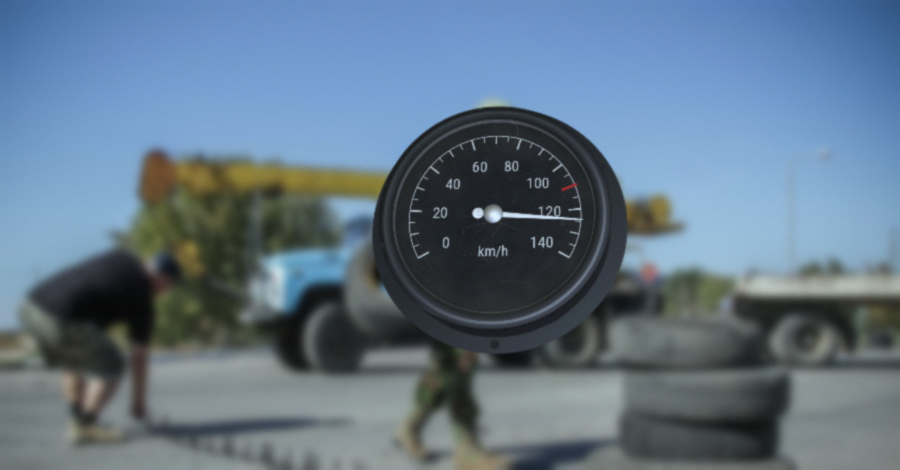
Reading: 125 km/h
